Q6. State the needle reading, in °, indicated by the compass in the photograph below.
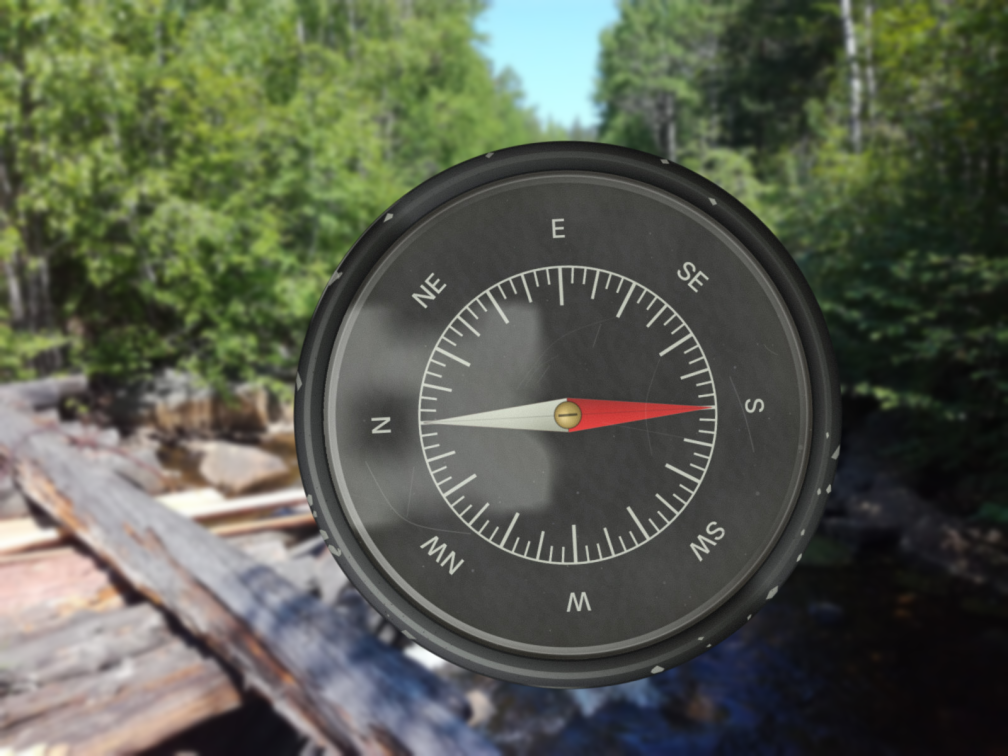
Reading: 180 °
